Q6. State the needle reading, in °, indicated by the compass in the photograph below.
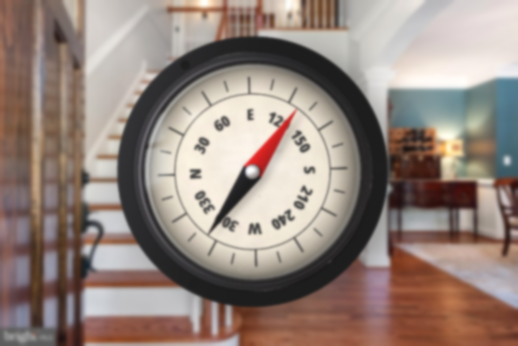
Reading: 127.5 °
